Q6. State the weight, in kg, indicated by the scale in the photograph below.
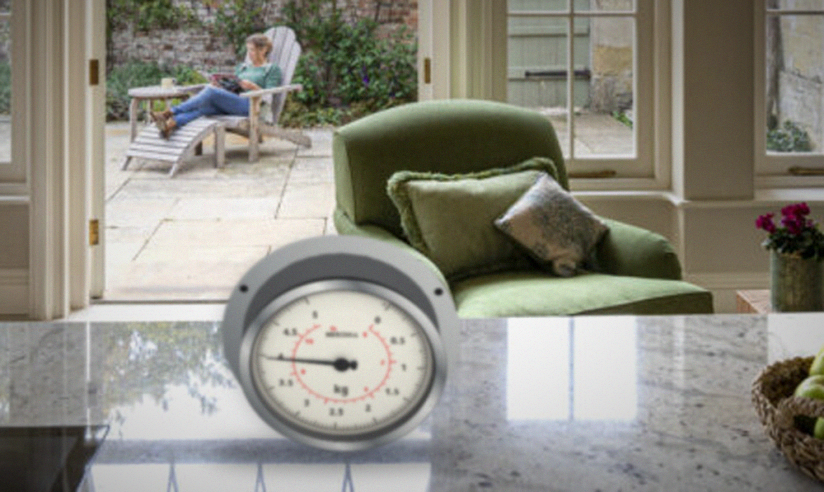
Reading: 4 kg
